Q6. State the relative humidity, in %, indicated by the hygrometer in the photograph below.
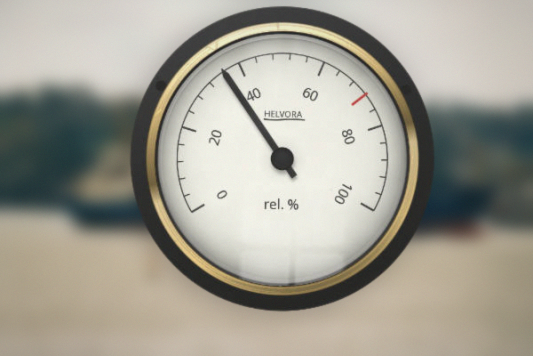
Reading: 36 %
